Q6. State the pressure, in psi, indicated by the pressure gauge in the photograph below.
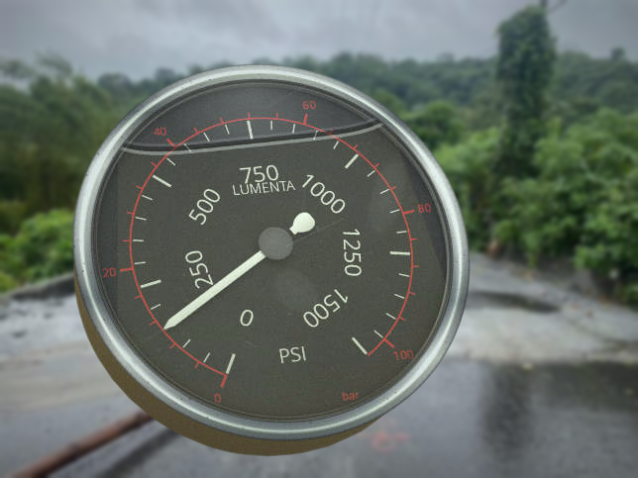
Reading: 150 psi
